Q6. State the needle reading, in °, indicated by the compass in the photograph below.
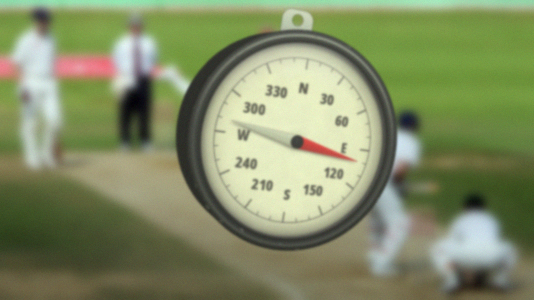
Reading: 100 °
